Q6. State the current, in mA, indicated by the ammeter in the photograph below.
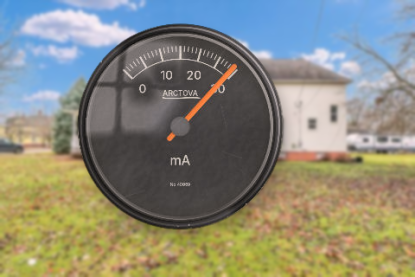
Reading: 29 mA
